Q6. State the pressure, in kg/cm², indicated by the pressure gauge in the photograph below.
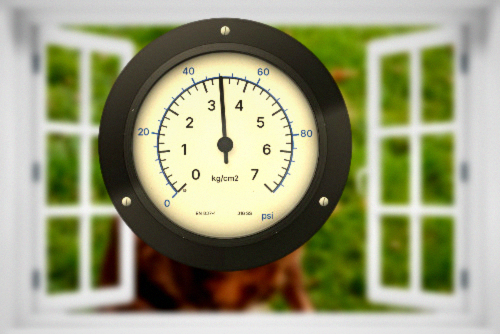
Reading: 3.4 kg/cm²
